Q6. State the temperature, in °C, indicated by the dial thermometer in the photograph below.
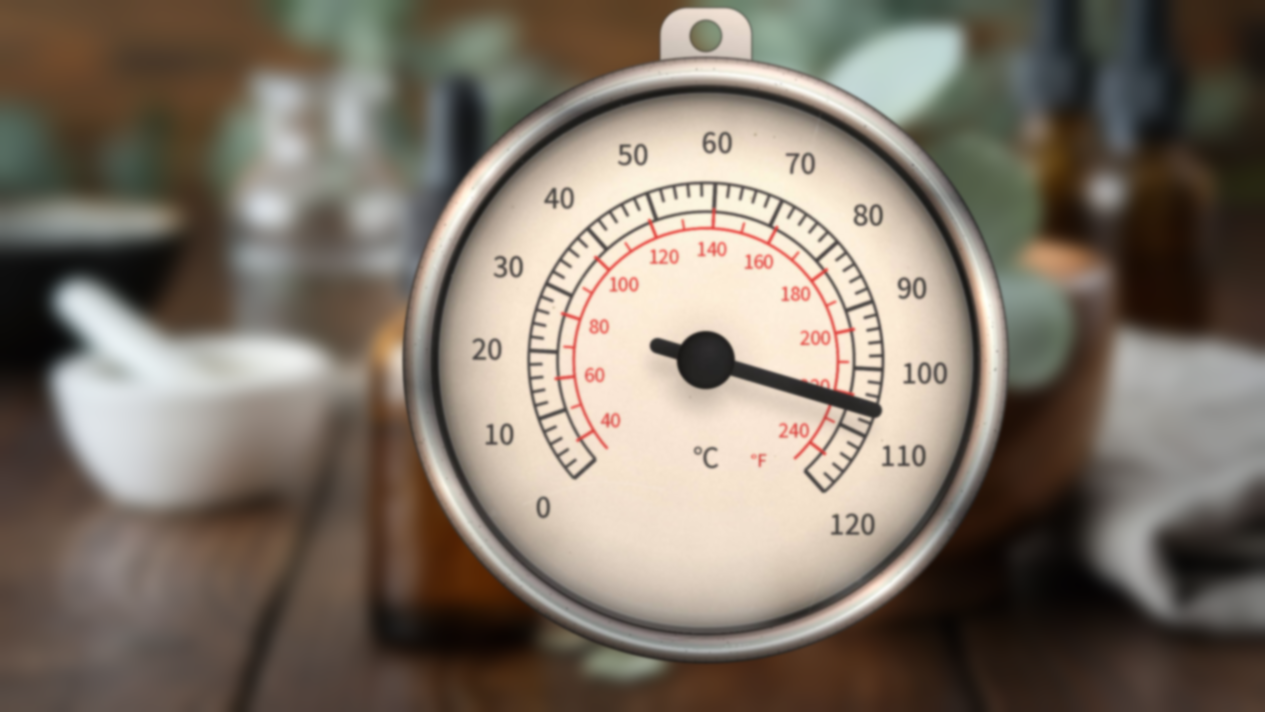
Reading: 106 °C
